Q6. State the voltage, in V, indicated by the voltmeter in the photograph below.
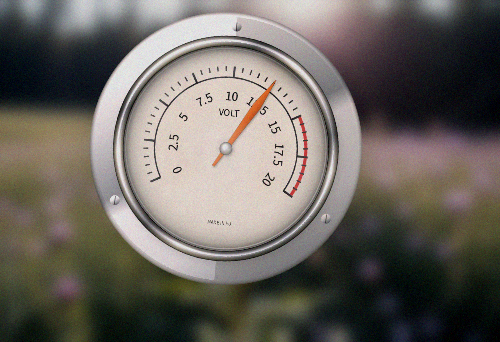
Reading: 12.5 V
